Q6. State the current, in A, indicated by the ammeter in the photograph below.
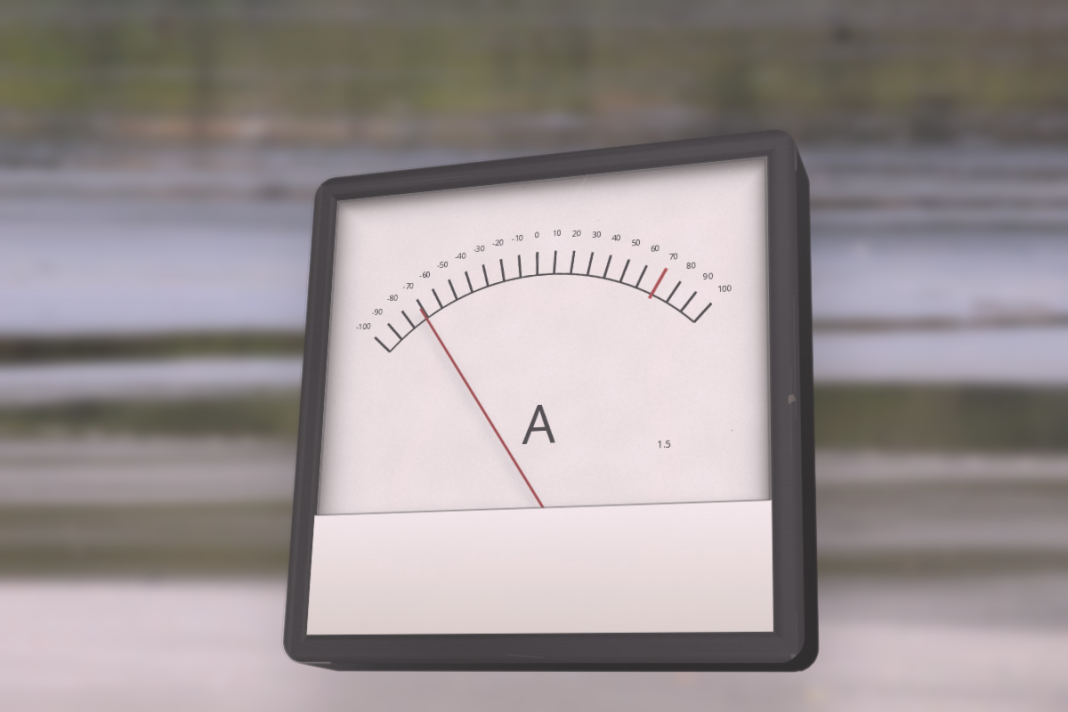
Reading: -70 A
